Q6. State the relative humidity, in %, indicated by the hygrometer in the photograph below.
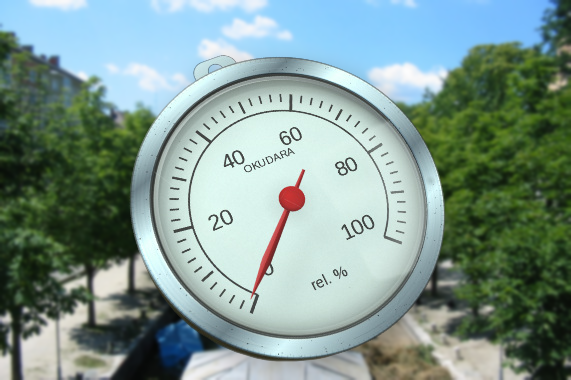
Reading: 1 %
